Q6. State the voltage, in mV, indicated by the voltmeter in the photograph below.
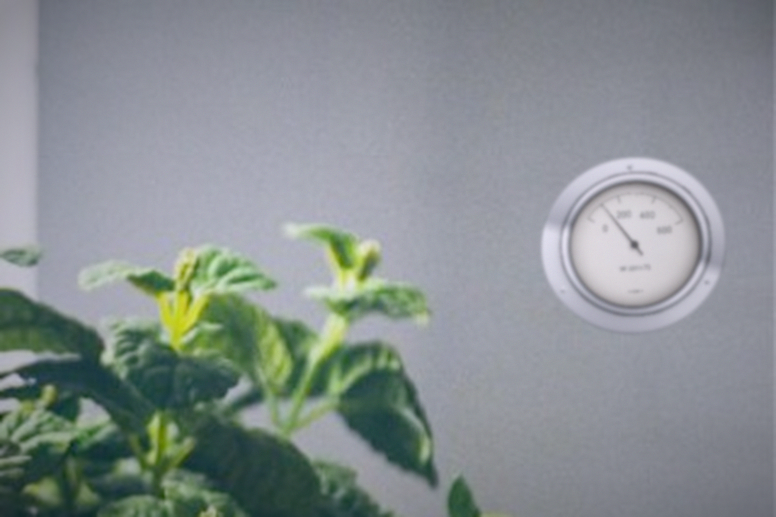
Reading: 100 mV
